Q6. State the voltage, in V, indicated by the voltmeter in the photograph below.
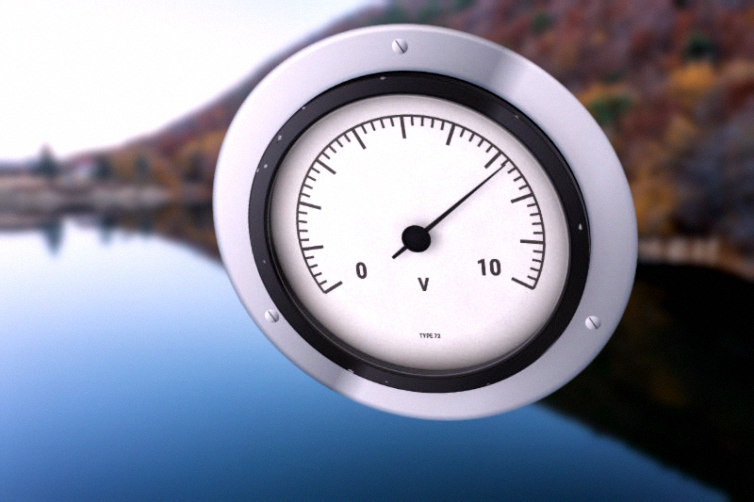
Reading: 7.2 V
